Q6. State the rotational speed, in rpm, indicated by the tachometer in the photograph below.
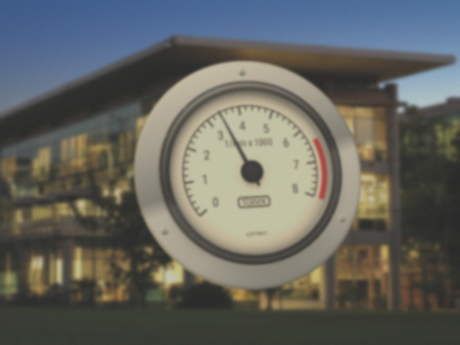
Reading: 3400 rpm
